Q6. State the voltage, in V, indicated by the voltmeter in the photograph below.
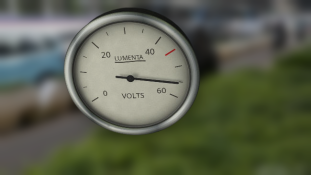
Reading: 55 V
